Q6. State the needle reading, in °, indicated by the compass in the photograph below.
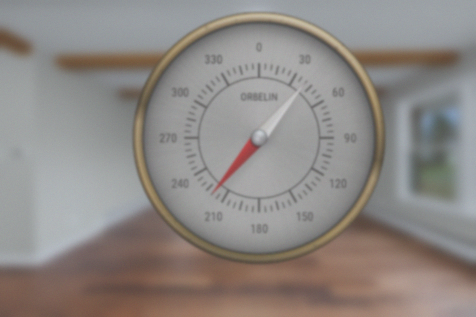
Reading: 220 °
